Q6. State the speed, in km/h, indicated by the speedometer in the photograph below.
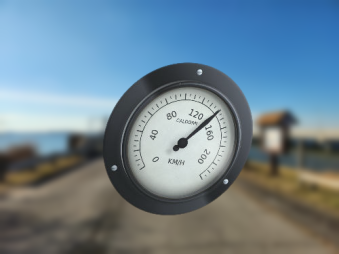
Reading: 140 km/h
